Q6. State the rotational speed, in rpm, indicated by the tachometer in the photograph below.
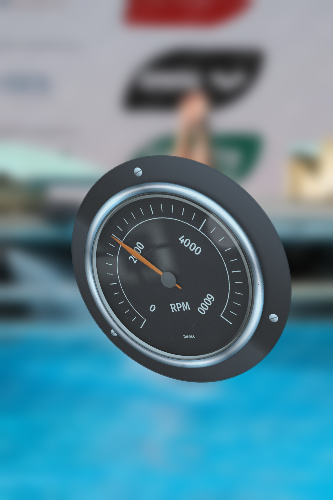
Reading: 2000 rpm
